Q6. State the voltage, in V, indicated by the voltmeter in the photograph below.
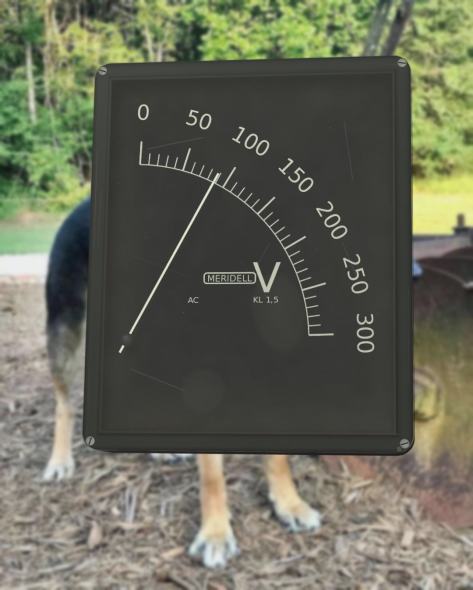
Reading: 90 V
